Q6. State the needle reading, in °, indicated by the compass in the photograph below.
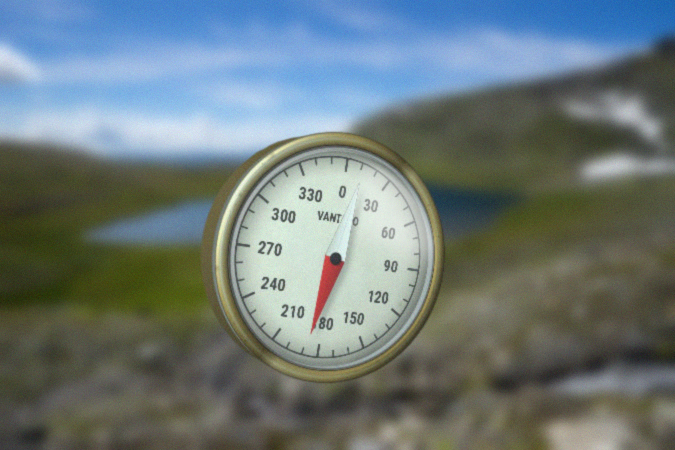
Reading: 190 °
